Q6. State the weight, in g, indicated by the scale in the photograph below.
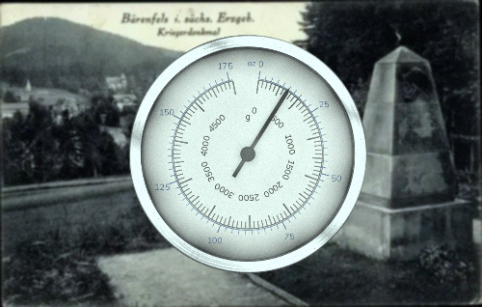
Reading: 350 g
